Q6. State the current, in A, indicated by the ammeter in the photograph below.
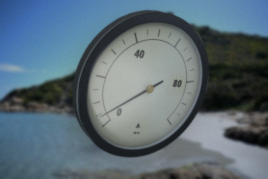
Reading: 5 A
